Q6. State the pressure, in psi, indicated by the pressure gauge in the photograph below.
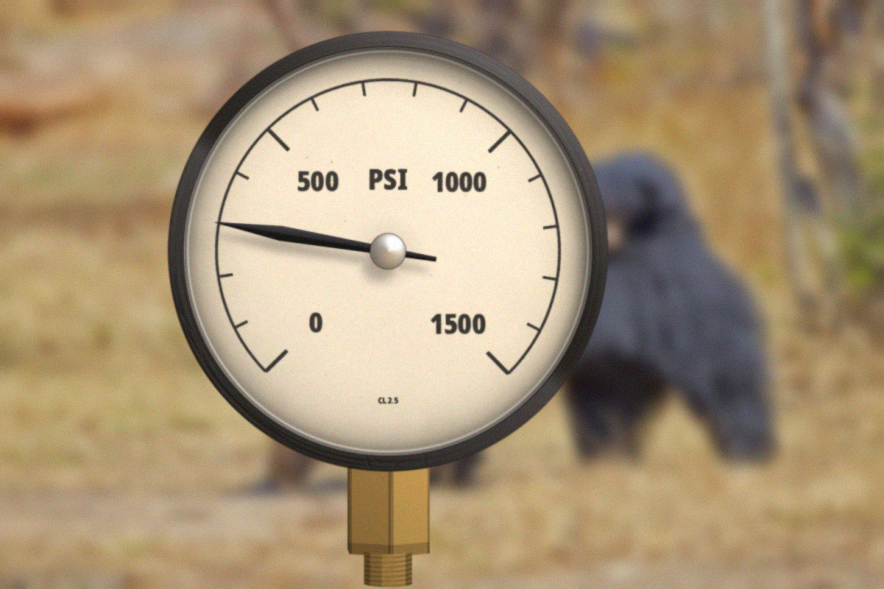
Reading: 300 psi
